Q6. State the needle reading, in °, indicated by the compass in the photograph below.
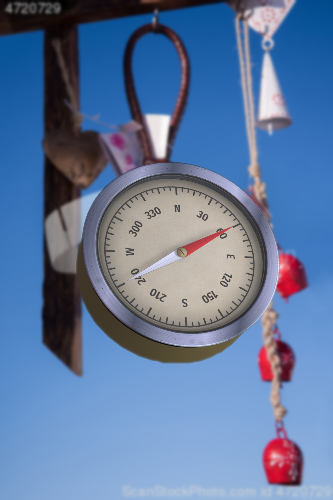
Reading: 60 °
